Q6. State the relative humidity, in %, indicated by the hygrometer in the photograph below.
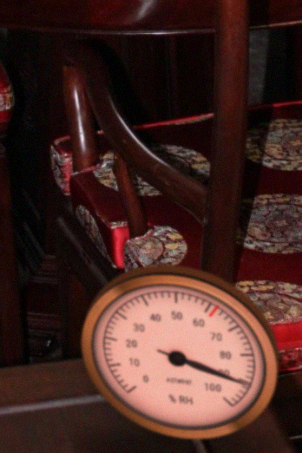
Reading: 90 %
